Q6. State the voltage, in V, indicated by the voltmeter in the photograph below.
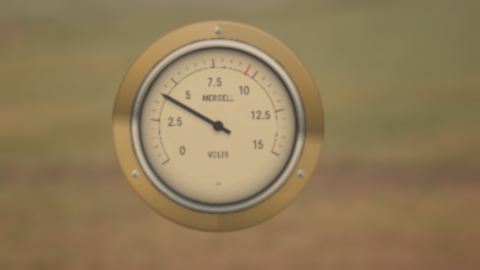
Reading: 4 V
